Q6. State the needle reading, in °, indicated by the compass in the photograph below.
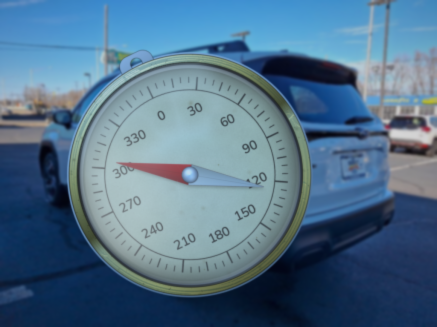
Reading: 305 °
